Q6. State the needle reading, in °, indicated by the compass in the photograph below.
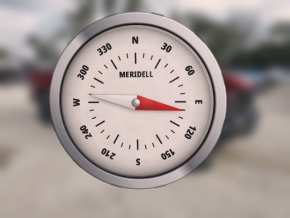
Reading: 100 °
